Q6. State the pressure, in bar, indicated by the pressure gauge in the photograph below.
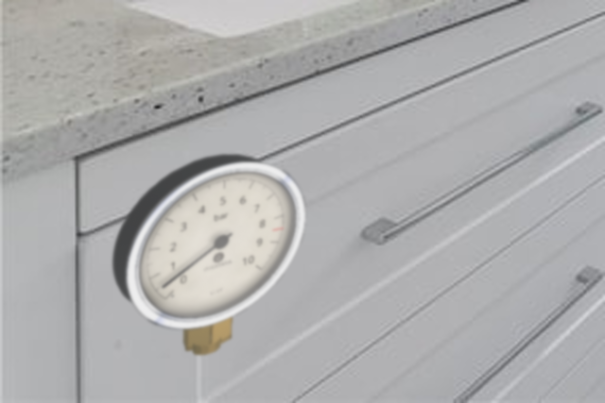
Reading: 0.5 bar
